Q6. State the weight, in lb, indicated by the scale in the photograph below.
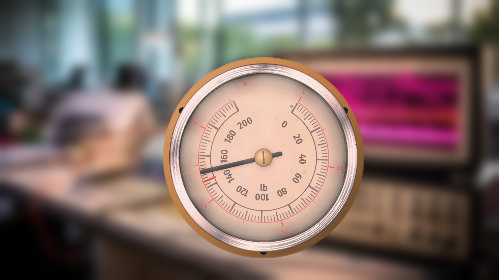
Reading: 150 lb
